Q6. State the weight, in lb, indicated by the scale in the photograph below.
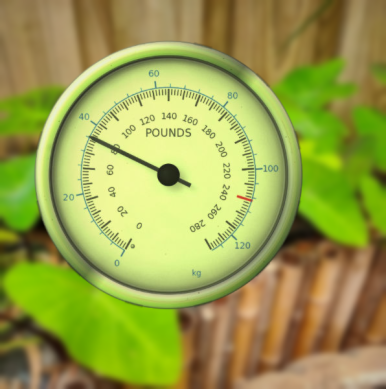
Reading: 80 lb
